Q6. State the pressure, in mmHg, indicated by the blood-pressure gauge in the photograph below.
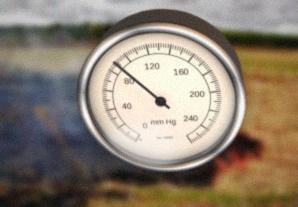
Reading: 90 mmHg
